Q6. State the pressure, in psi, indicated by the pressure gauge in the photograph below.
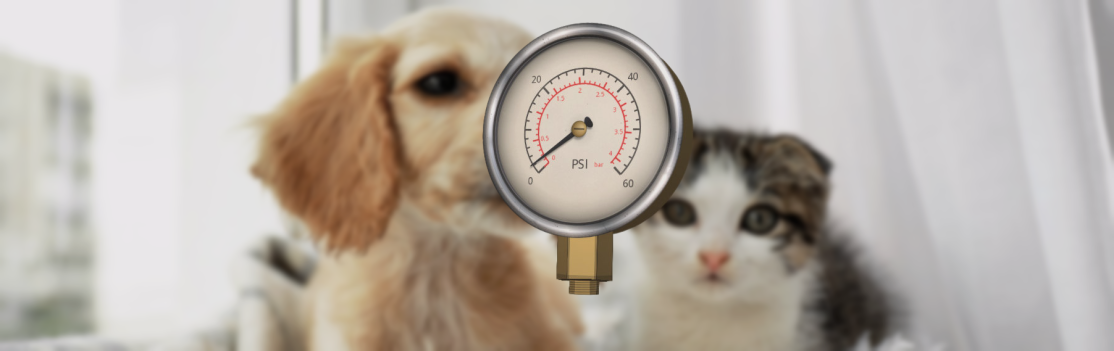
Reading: 2 psi
